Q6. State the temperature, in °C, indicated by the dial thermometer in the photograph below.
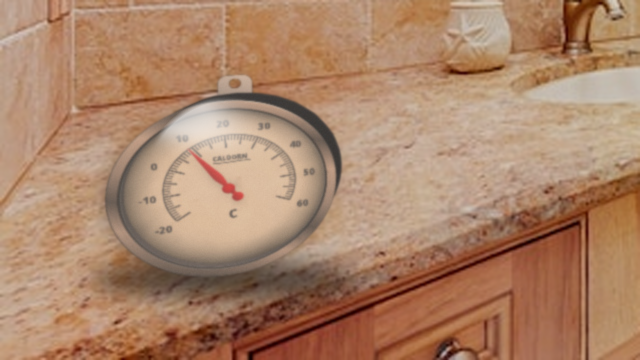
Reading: 10 °C
